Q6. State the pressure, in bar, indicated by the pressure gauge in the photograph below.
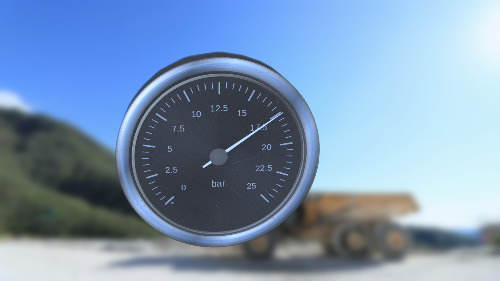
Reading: 17.5 bar
